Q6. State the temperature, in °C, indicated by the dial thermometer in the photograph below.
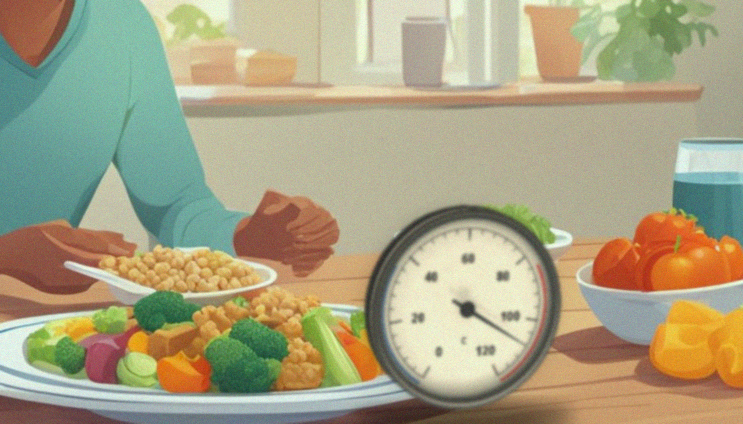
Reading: 108 °C
